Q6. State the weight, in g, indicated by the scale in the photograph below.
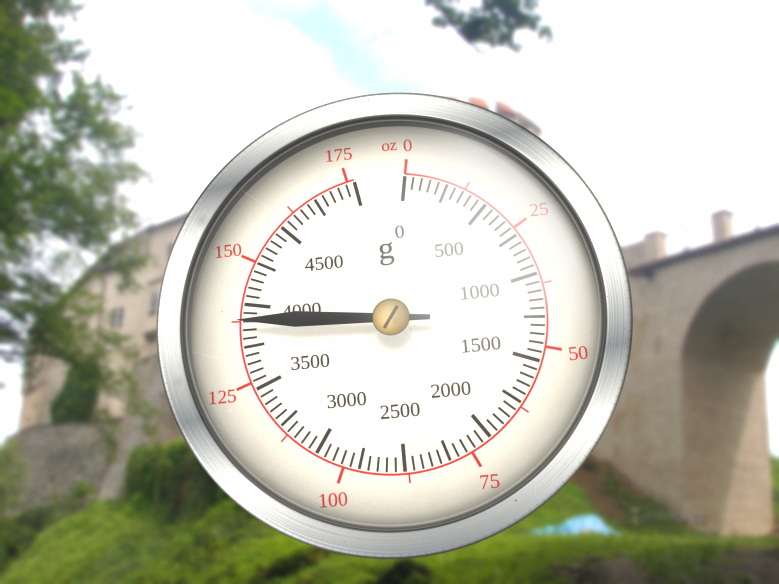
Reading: 3900 g
